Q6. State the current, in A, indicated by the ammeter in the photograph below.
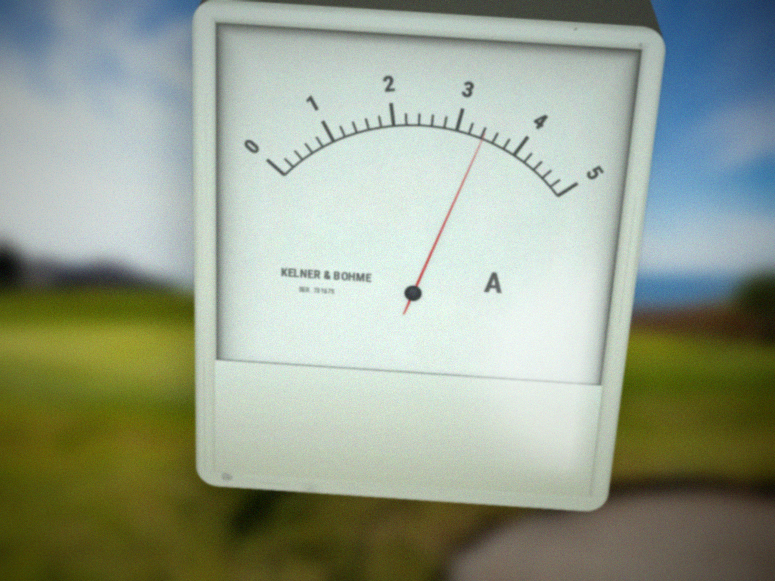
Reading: 3.4 A
